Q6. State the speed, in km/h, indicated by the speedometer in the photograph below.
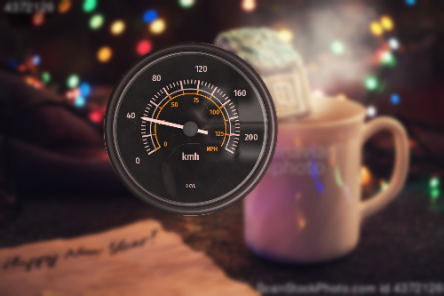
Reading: 40 km/h
